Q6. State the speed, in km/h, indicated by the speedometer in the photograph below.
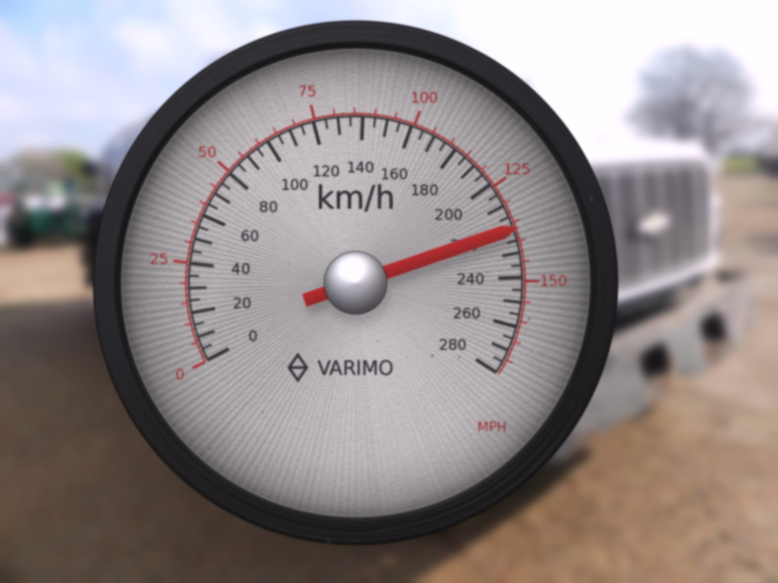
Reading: 220 km/h
